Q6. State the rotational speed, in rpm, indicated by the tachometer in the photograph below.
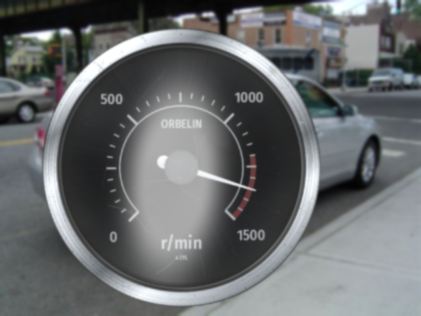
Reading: 1350 rpm
